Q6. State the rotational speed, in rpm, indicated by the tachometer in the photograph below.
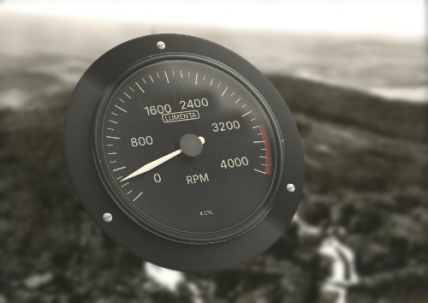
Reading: 250 rpm
